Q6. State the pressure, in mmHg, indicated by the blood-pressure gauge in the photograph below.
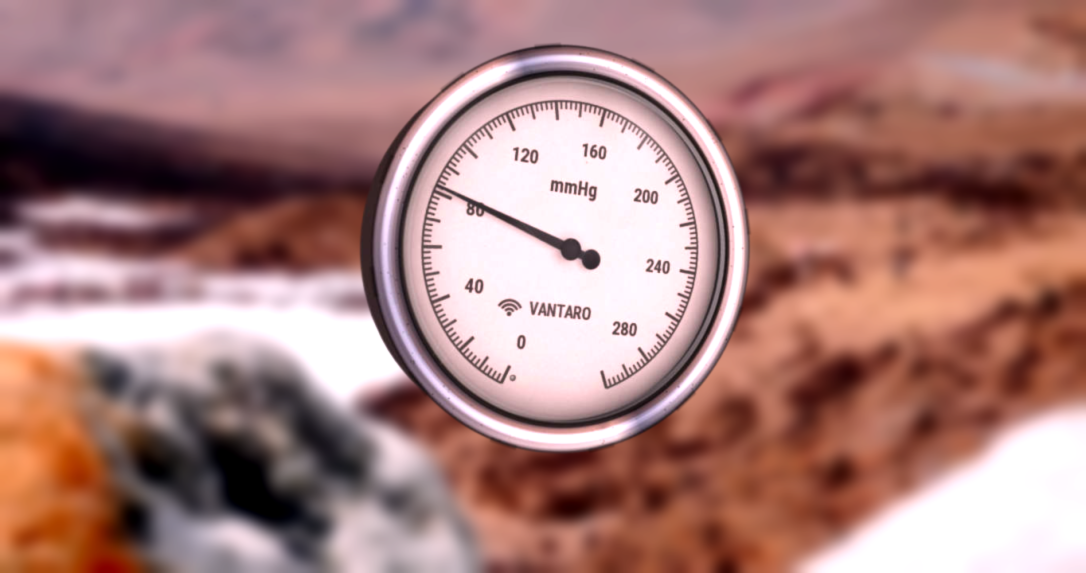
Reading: 82 mmHg
